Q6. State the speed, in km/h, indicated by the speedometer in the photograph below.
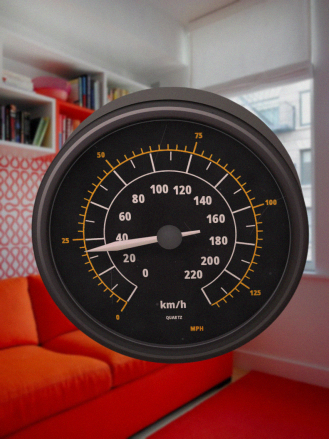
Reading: 35 km/h
